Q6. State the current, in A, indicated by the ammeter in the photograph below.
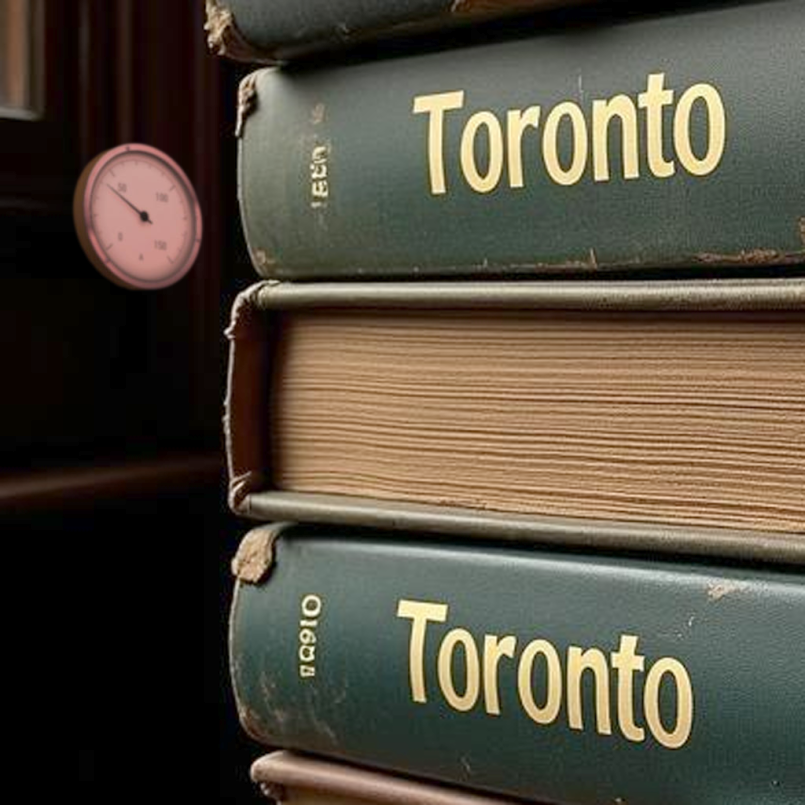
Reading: 40 A
